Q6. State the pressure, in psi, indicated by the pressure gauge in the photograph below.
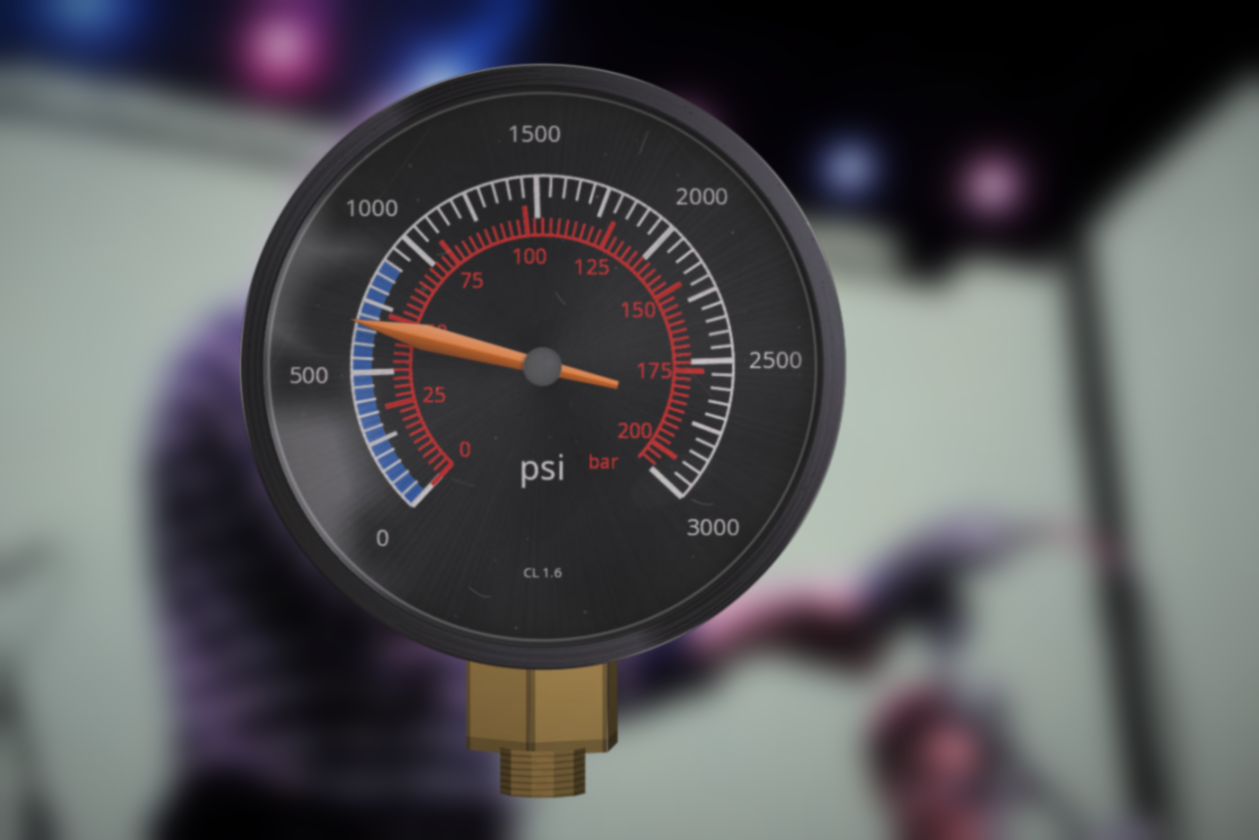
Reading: 675 psi
